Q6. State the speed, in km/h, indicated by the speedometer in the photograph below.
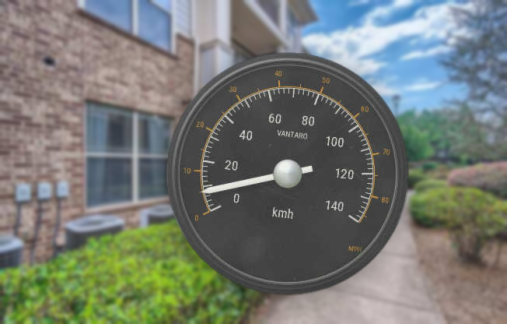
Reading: 8 km/h
